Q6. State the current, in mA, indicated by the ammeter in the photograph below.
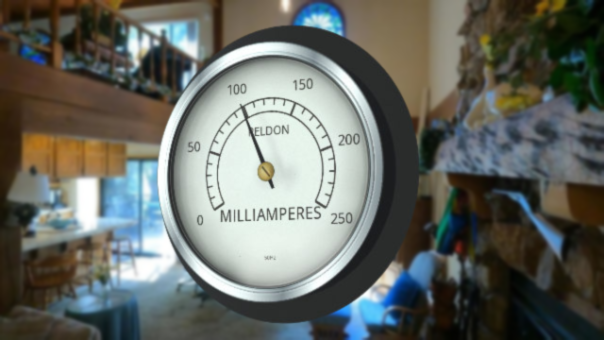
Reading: 100 mA
